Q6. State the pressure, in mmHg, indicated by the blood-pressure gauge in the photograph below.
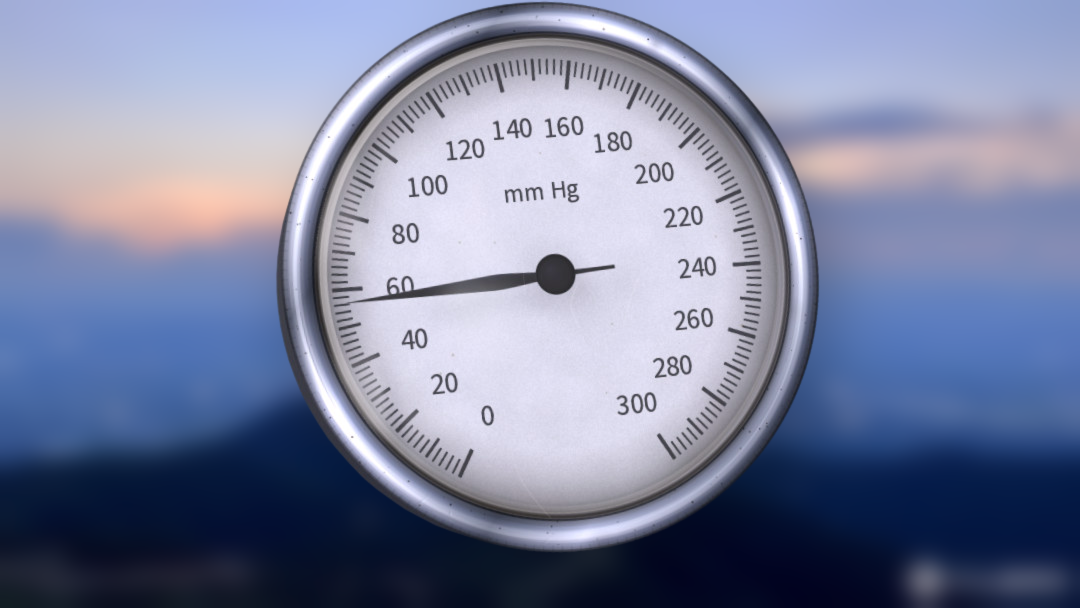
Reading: 56 mmHg
